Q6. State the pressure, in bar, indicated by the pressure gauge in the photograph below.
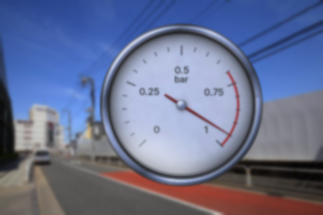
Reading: 0.95 bar
